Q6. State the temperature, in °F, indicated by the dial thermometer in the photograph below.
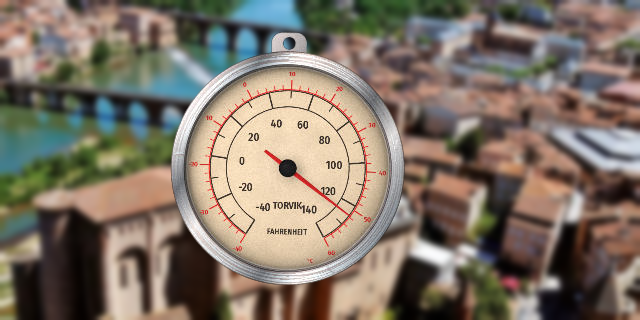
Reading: 125 °F
